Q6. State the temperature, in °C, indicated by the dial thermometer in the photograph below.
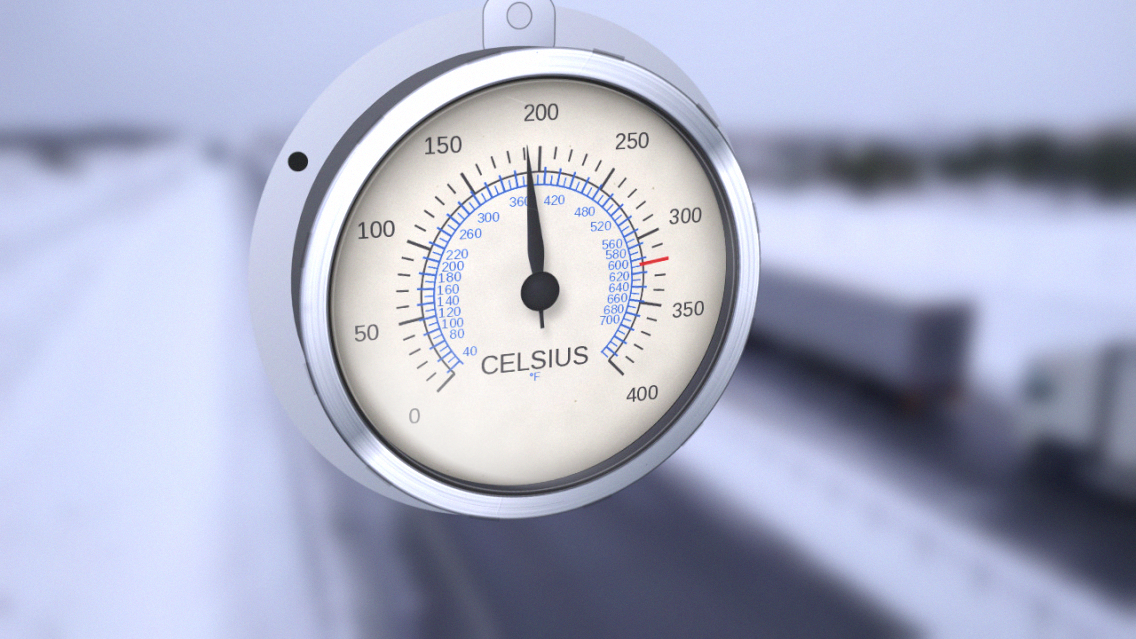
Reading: 190 °C
